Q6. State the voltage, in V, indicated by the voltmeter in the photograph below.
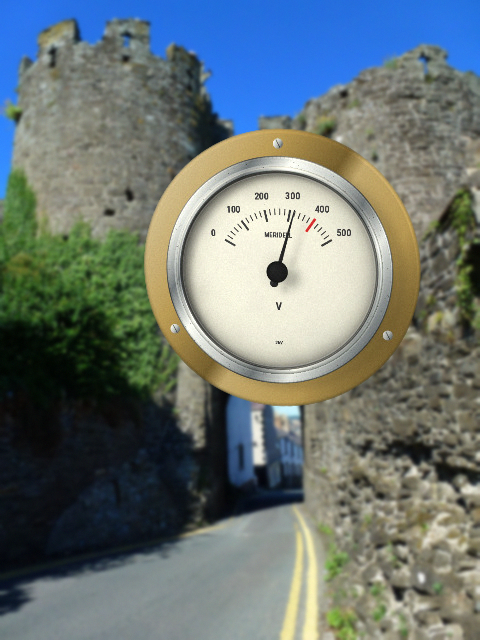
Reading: 320 V
